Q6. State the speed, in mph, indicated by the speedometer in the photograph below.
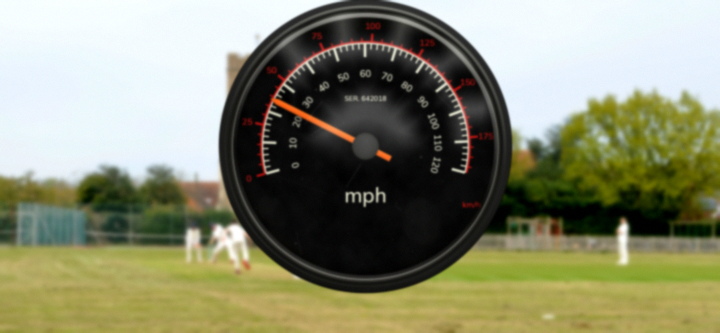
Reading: 24 mph
